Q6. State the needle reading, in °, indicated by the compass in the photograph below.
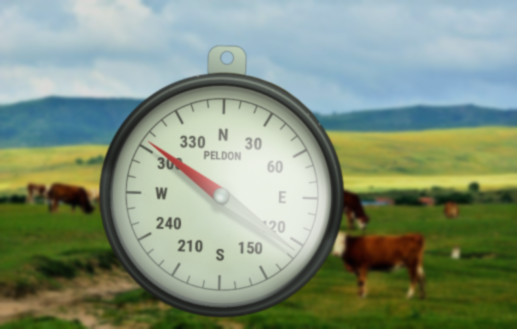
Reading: 305 °
